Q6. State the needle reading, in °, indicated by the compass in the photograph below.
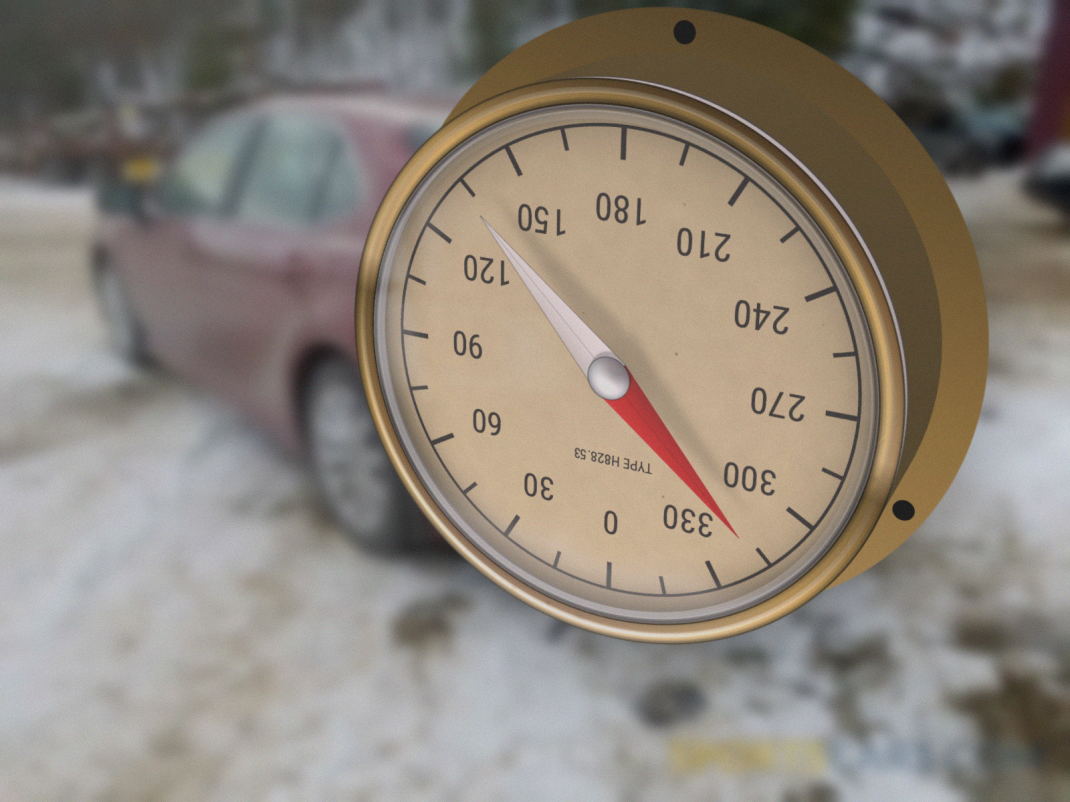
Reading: 315 °
